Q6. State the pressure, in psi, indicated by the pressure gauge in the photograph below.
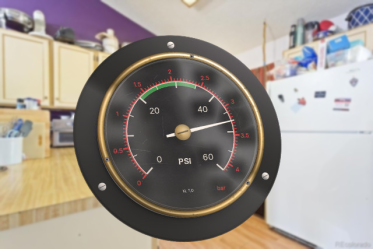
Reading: 47.5 psi
